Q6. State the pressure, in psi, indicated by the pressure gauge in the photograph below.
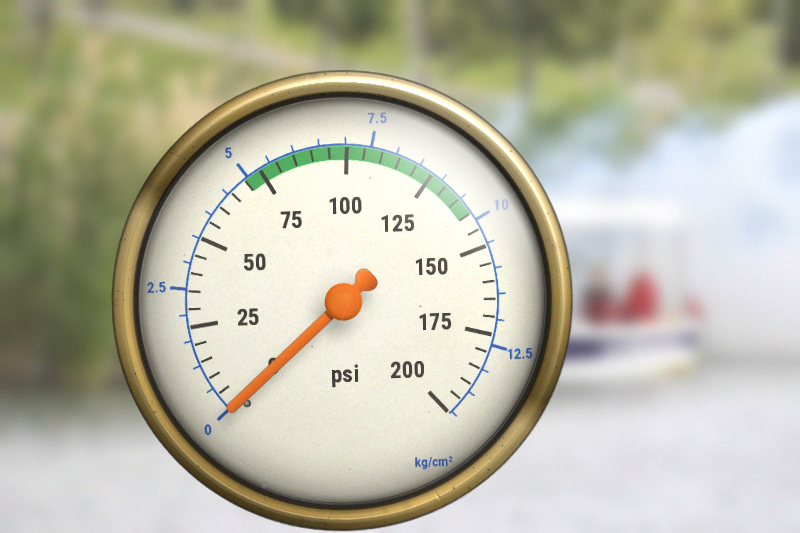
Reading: 0 psi
